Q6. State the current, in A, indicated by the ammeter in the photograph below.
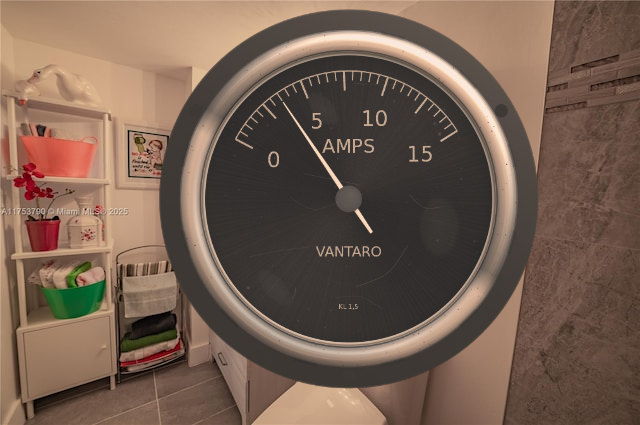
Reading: 3.5 A
